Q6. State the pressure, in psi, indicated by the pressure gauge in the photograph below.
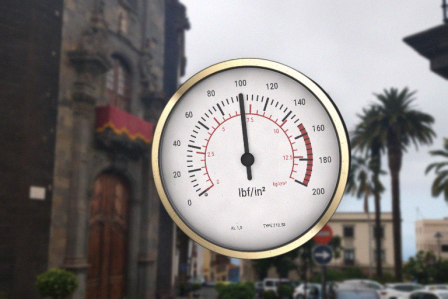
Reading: 100 psi
